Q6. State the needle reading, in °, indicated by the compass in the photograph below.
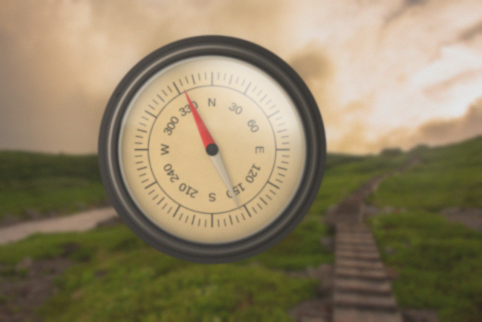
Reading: 335 °
